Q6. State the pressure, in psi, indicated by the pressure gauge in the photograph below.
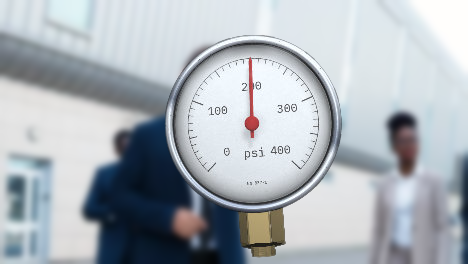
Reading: 200 psi
